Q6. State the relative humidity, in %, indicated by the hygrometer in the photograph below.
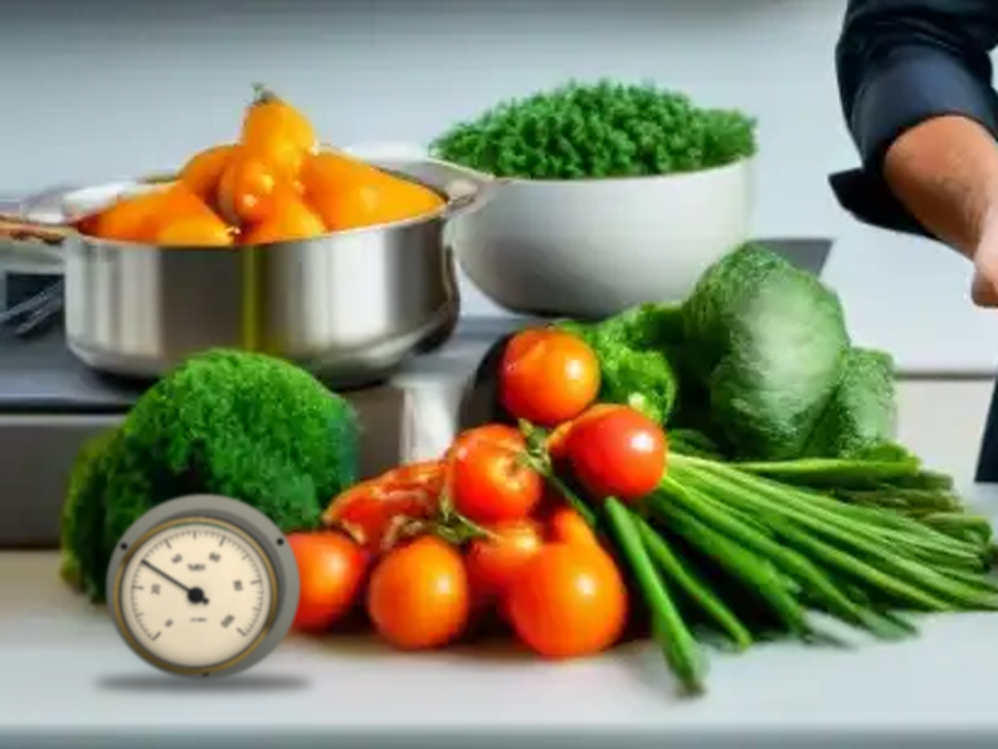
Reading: 30 %
